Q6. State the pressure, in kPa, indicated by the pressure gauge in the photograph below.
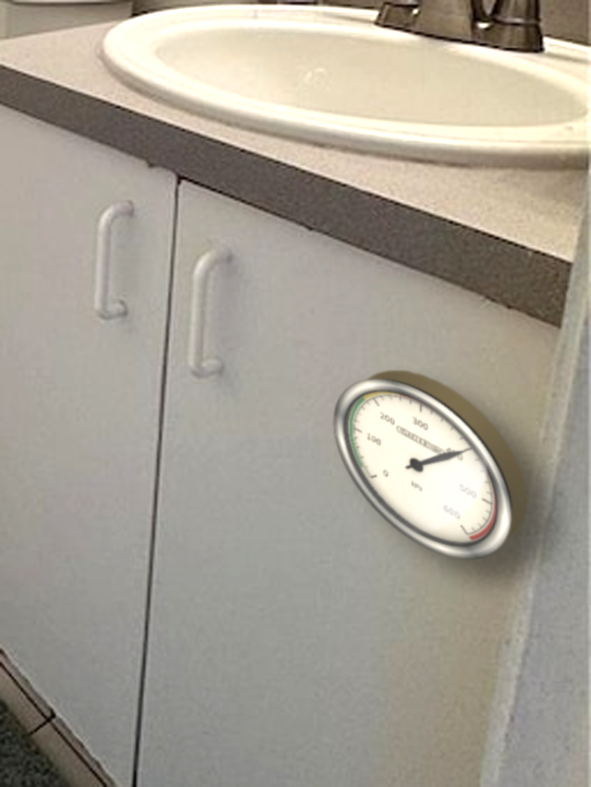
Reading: 400 kPa
